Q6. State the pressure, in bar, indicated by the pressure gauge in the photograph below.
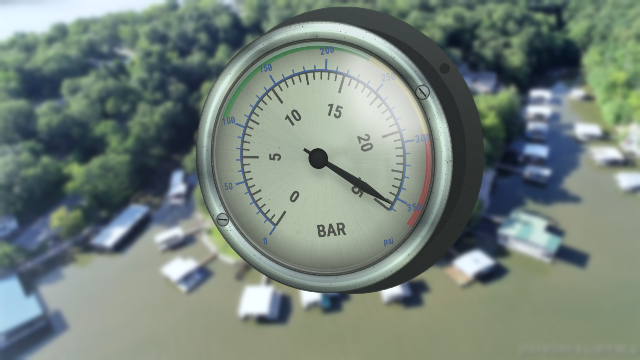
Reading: 24.5 bar
